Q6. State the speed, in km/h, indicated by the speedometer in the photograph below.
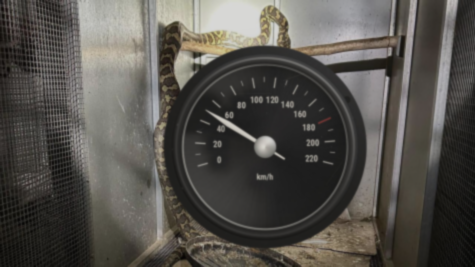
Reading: 50 km/h
